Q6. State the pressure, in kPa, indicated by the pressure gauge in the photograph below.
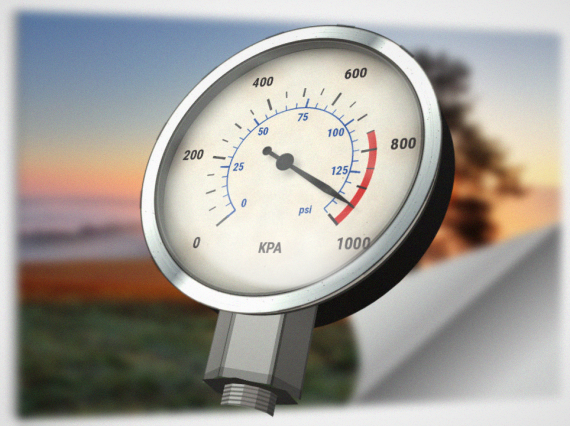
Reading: 950 kPa
